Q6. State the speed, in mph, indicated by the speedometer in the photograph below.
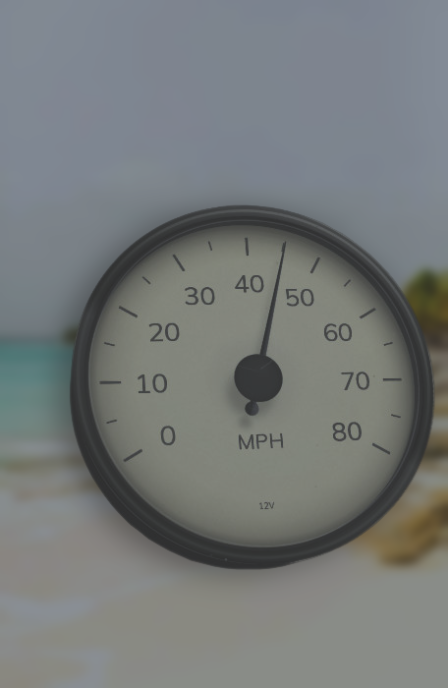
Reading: 45 mph
